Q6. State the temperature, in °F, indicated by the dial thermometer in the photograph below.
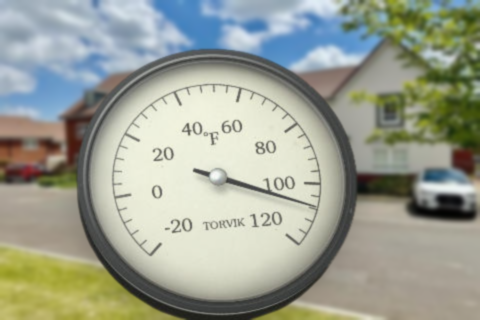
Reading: 108 °F
